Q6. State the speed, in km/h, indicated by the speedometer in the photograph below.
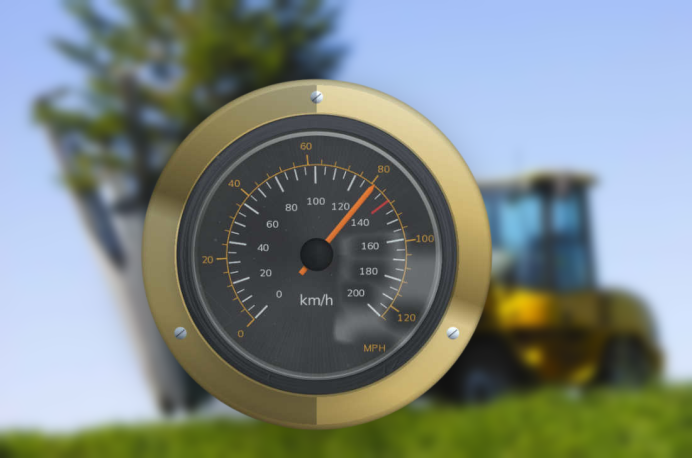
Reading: 130 km/h
